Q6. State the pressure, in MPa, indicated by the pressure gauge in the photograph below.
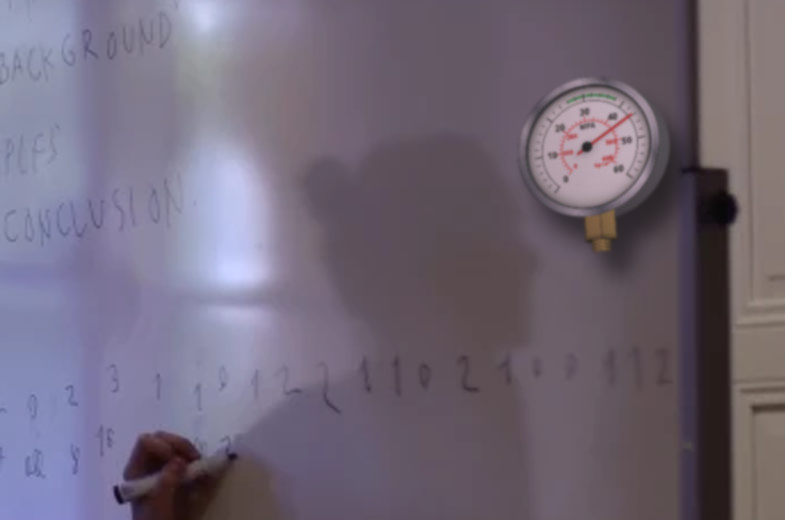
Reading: 44 MPa
